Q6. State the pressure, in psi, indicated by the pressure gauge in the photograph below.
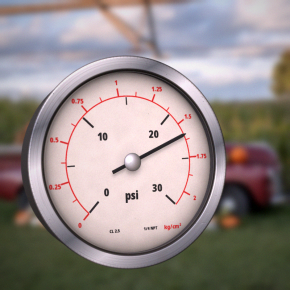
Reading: 22.5 psi
